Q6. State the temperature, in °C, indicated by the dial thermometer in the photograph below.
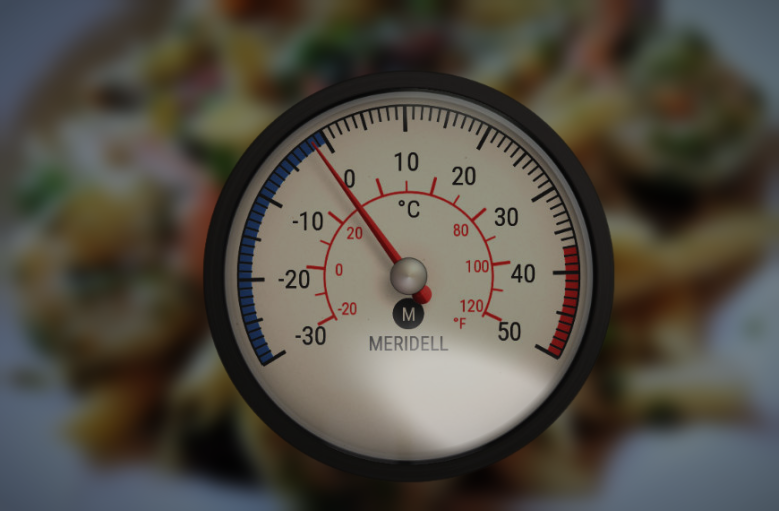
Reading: -1.5 °C
